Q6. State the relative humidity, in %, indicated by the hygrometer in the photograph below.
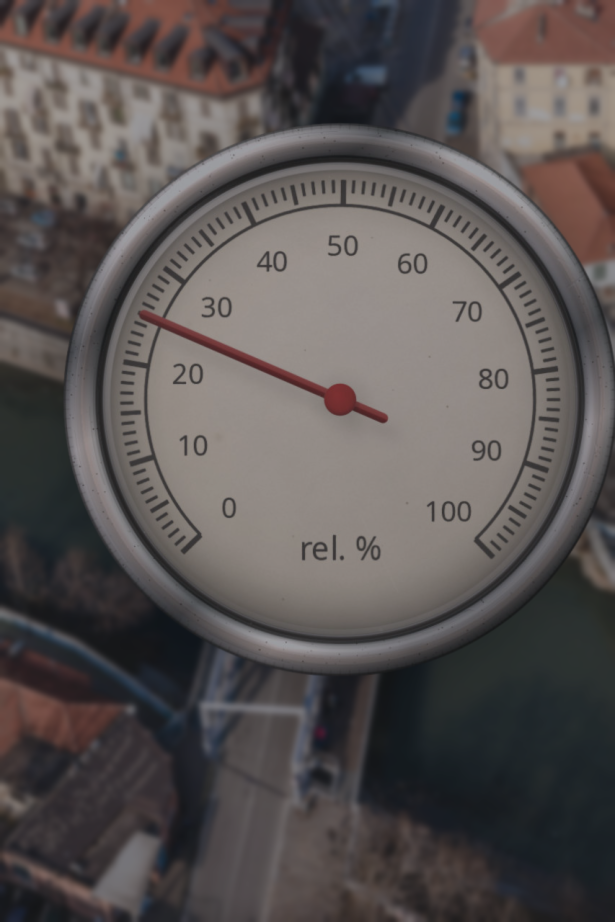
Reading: 25 %
